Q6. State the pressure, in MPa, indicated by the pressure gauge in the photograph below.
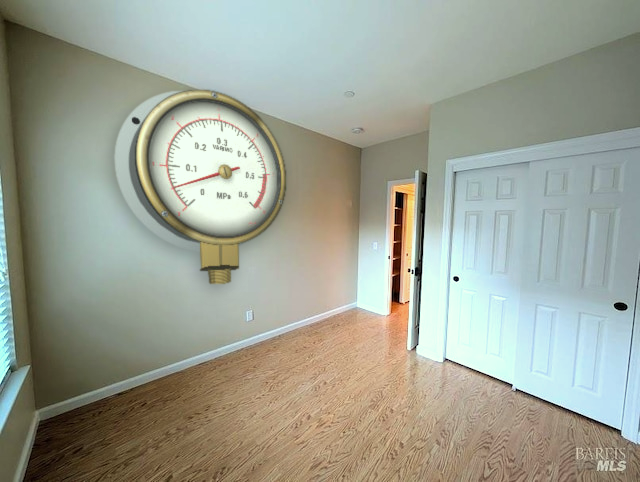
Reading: 0.05 MPa
